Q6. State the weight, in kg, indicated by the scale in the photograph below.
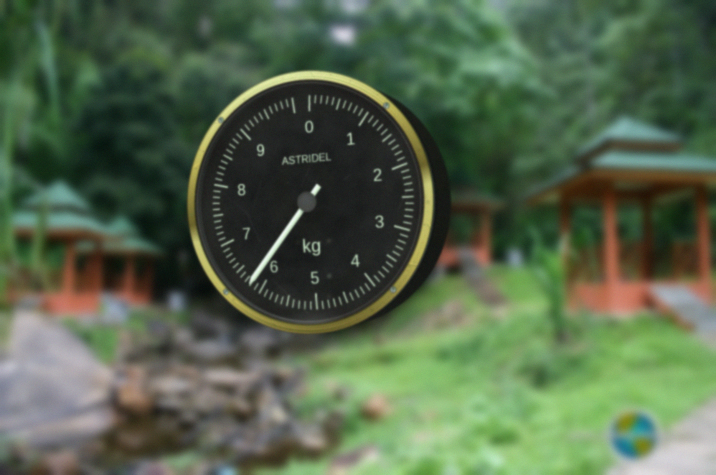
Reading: 6.2 kg
